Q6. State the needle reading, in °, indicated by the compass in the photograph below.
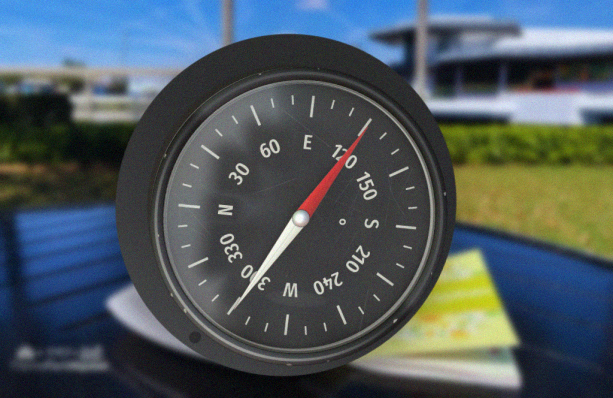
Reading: 120 °
